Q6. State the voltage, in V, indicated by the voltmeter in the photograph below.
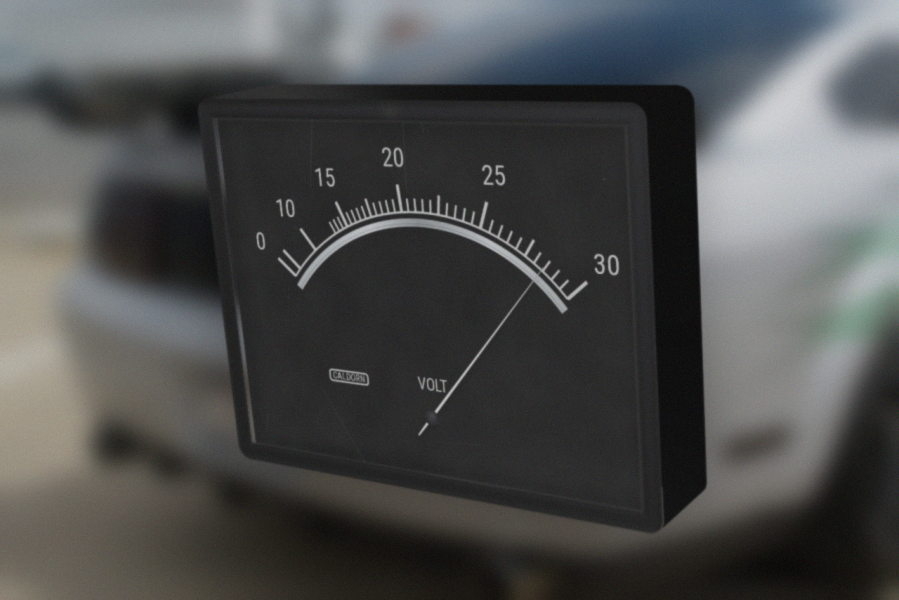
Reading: 28.5 V
